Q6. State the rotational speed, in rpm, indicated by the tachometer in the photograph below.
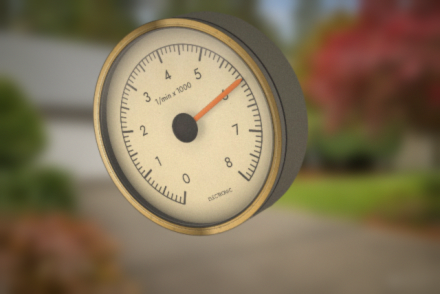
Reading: 6000 rpm
